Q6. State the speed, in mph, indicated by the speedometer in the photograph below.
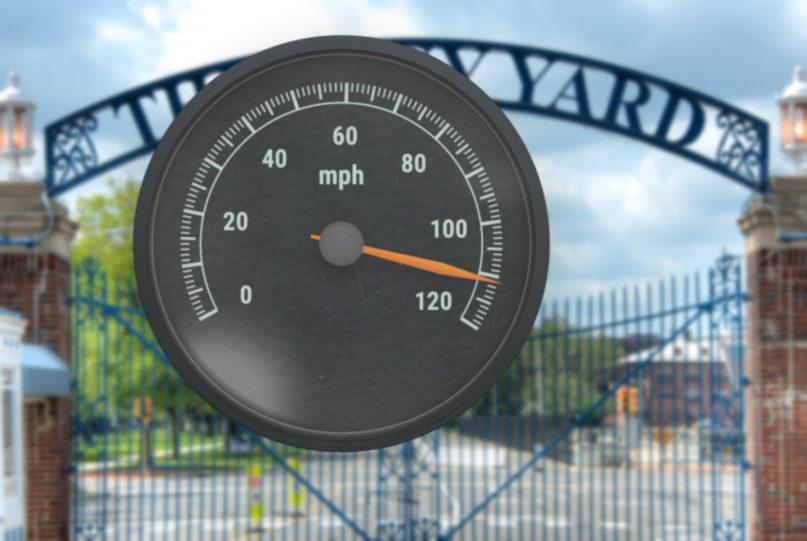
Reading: 111 mph
